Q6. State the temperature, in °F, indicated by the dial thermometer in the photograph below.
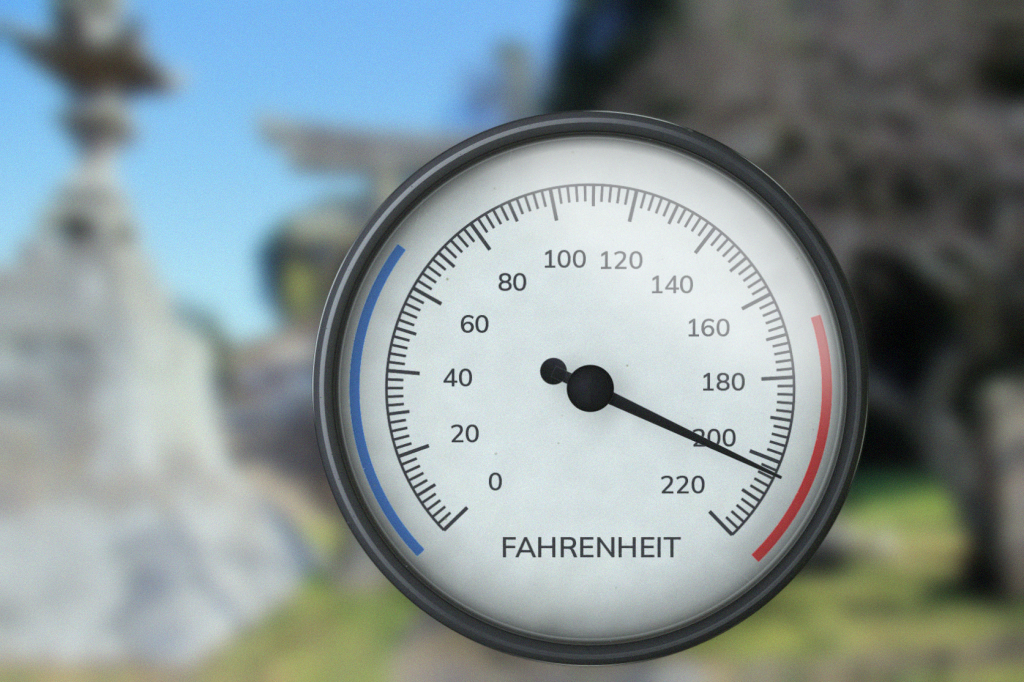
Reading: 203 °F
